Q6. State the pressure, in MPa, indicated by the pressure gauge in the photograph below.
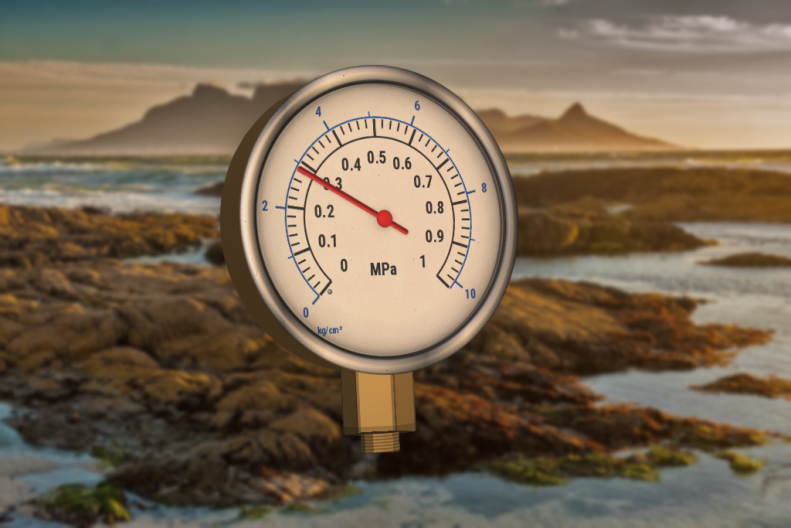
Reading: 0.28 MPa
